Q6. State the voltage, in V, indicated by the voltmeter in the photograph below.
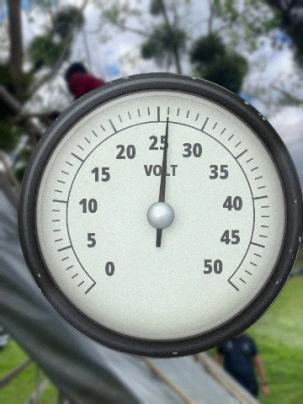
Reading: 26 V
